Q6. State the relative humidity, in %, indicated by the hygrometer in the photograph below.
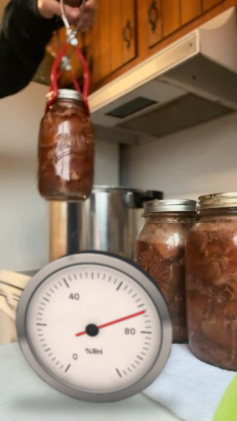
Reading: 72 %
